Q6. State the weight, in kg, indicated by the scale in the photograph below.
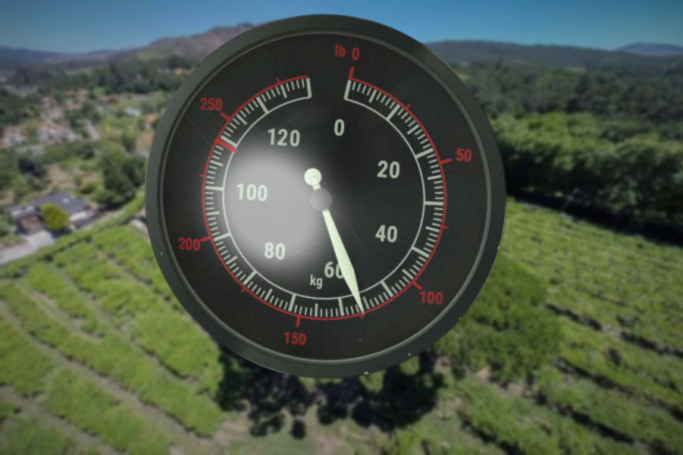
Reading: 56 kg
